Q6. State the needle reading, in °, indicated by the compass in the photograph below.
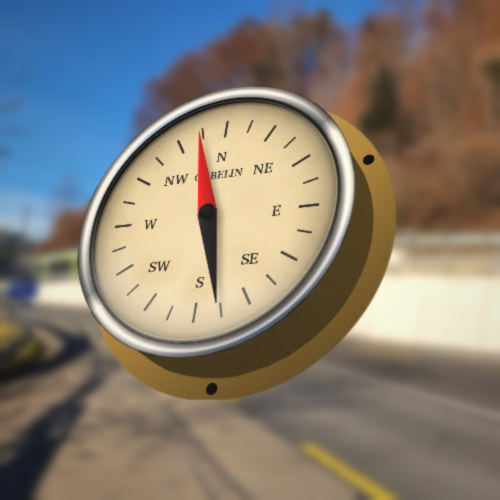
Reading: 345 °
